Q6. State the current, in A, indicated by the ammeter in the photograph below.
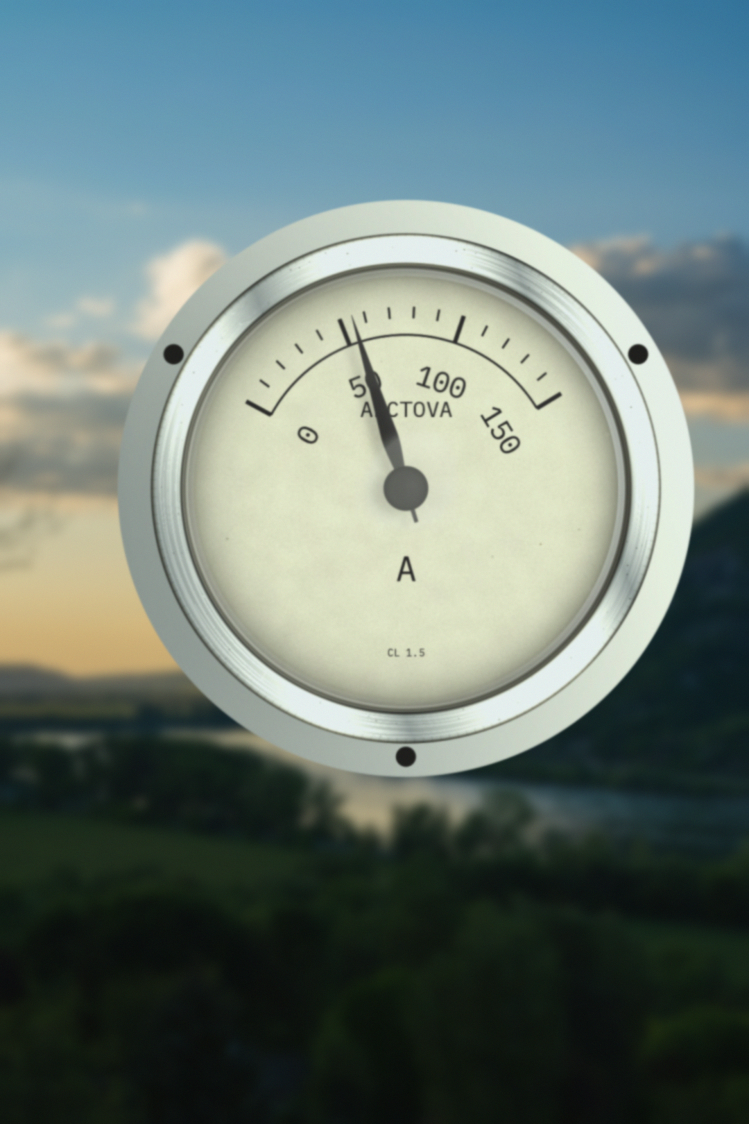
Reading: 55 A
